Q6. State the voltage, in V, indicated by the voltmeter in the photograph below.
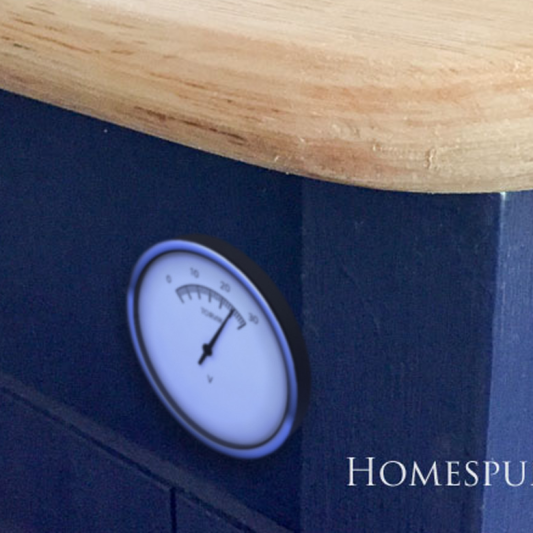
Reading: 25 V
